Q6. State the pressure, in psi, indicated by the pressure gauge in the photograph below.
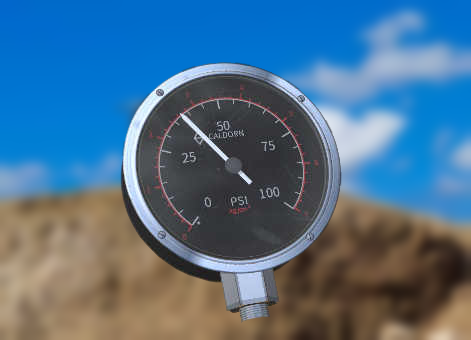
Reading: 37.5 psi
